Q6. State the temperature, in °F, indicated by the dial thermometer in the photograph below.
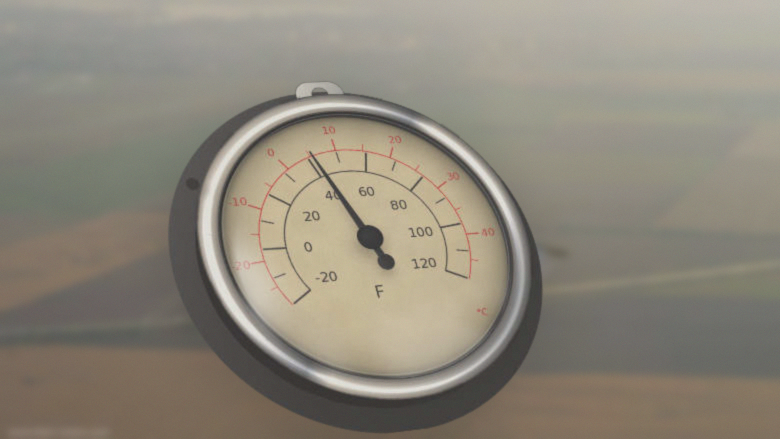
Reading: 40 °F
